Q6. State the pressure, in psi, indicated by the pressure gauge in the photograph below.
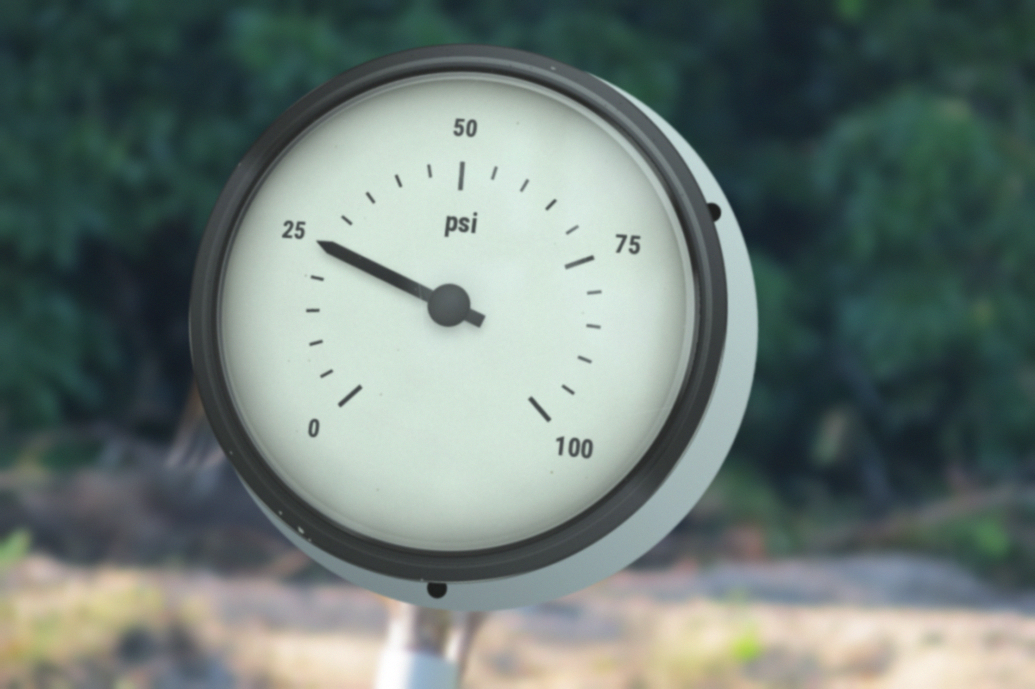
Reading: 25 psi
